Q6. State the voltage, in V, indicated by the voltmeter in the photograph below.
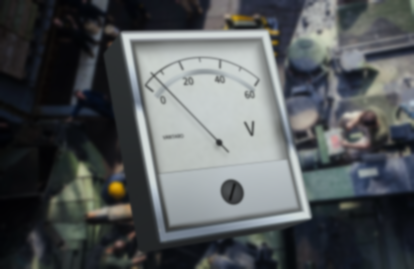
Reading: 5 V
